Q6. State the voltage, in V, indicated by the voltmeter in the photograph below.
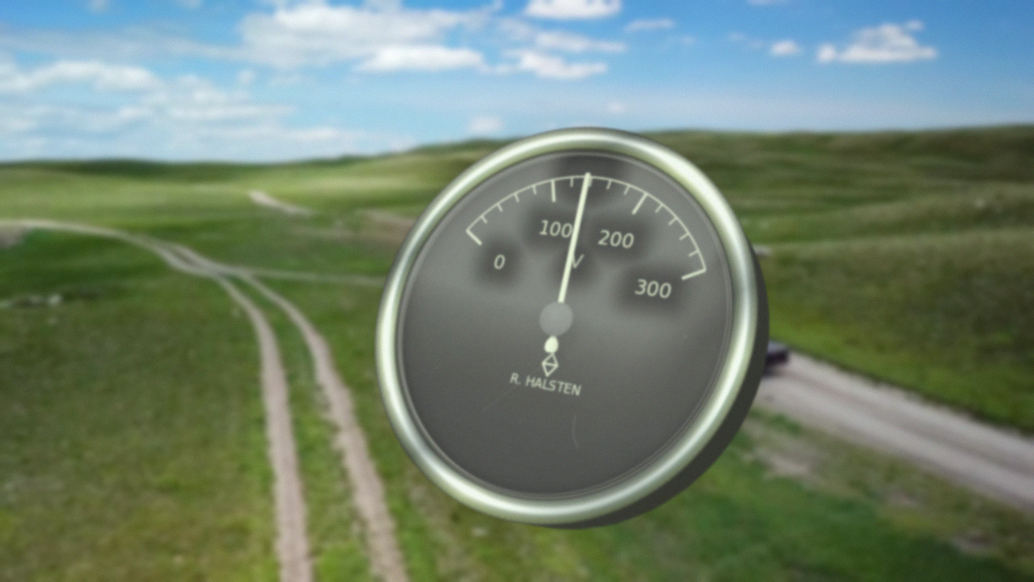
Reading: 140 V
